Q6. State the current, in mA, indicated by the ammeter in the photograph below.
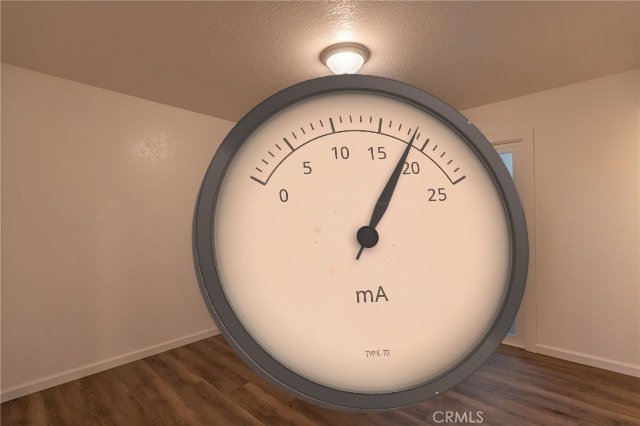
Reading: 18.5 mA
